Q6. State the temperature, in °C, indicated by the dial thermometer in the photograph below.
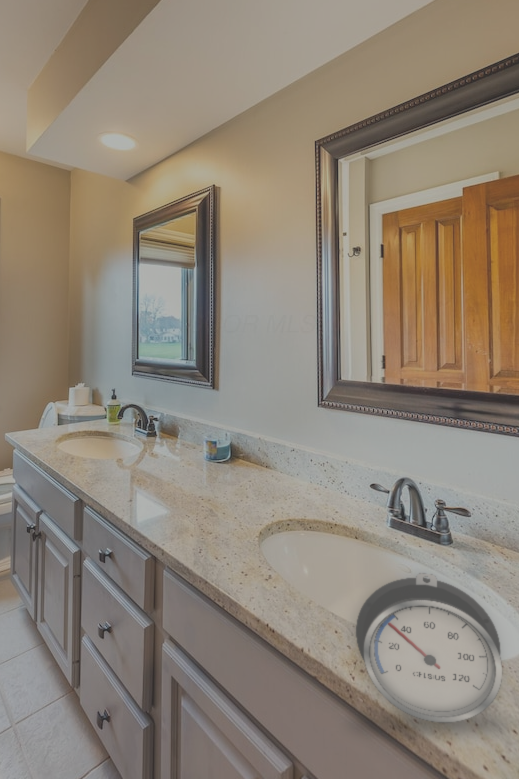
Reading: 35 °C
